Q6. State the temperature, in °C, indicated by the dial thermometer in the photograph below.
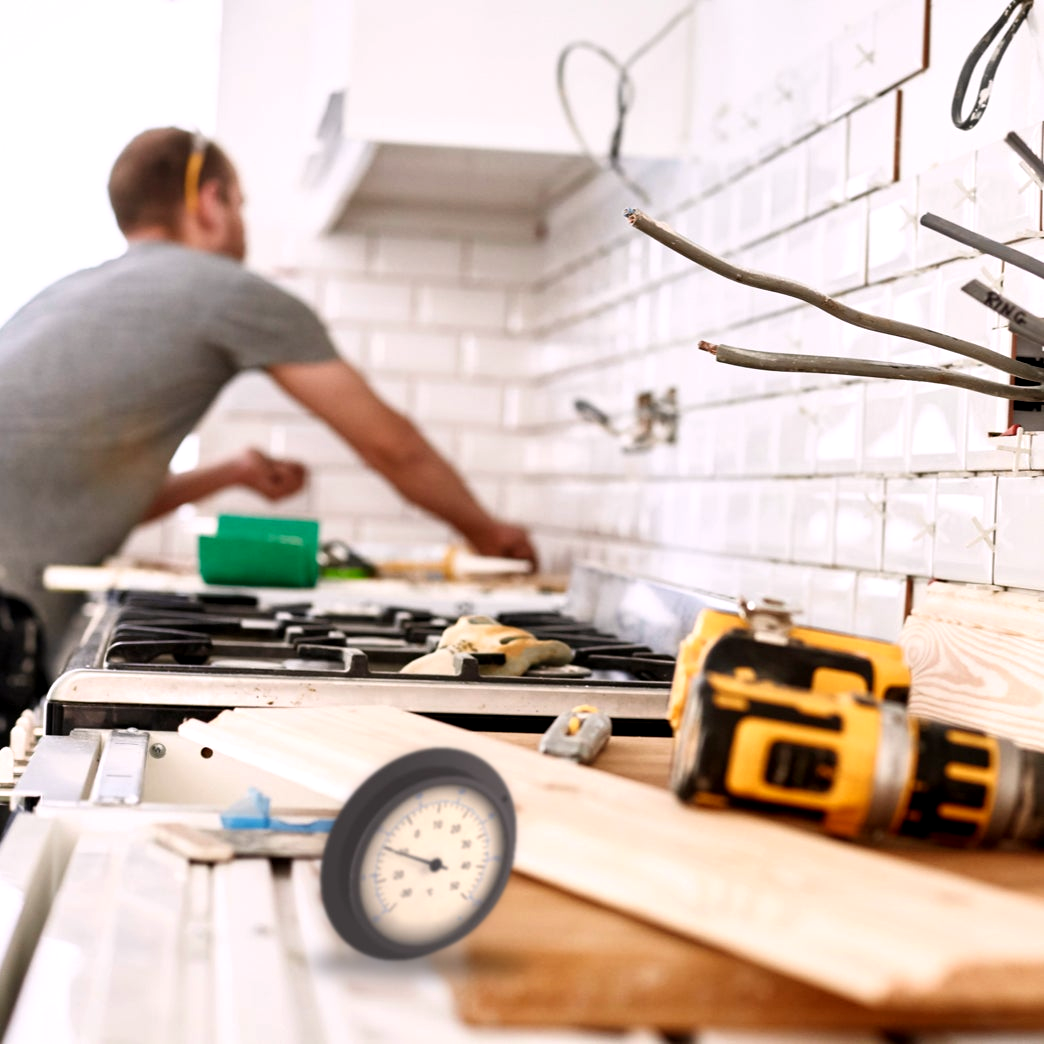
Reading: -10 °C
